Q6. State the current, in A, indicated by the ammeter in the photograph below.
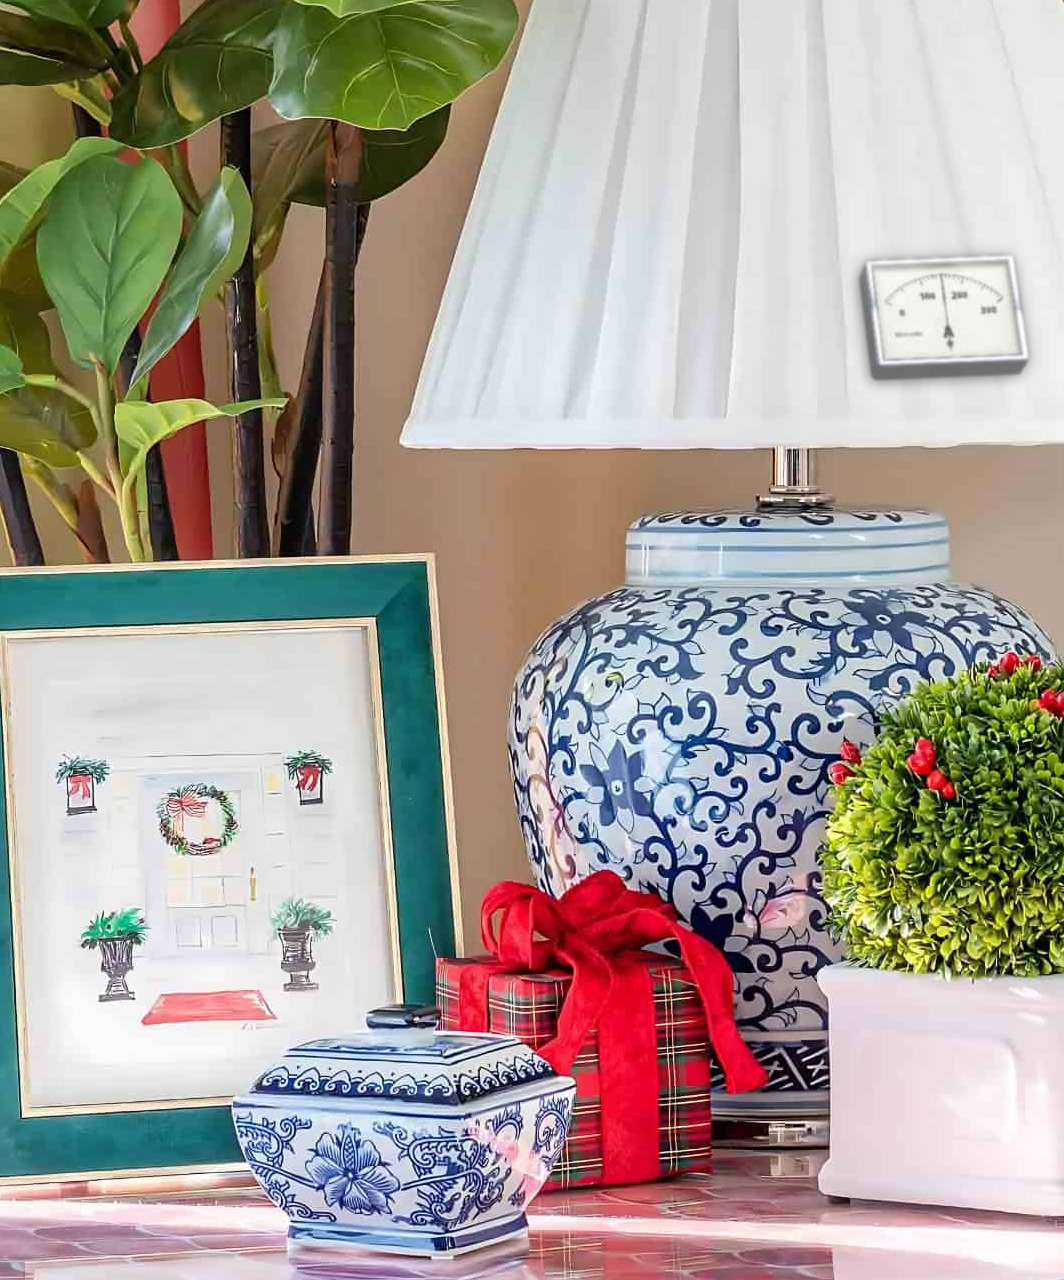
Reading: 150 A
